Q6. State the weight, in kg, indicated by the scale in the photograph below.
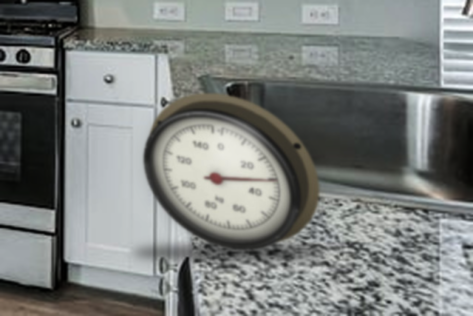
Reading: 30 kg
